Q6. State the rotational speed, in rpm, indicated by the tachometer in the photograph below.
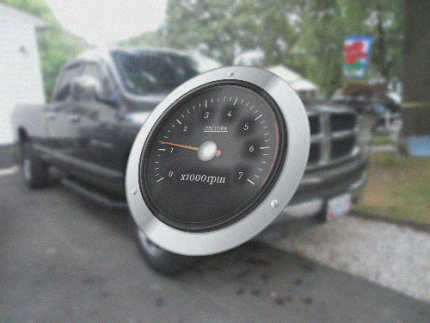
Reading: 1200 rpm
